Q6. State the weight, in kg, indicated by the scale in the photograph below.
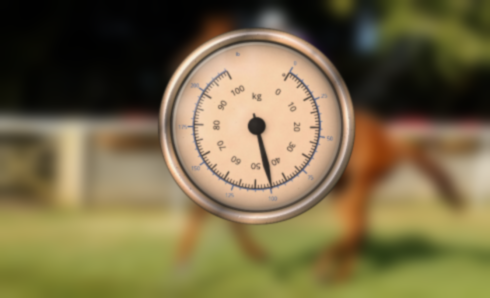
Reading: 45 kg
